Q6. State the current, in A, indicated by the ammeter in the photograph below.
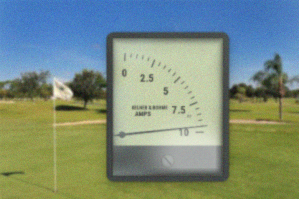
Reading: 9.5 A
